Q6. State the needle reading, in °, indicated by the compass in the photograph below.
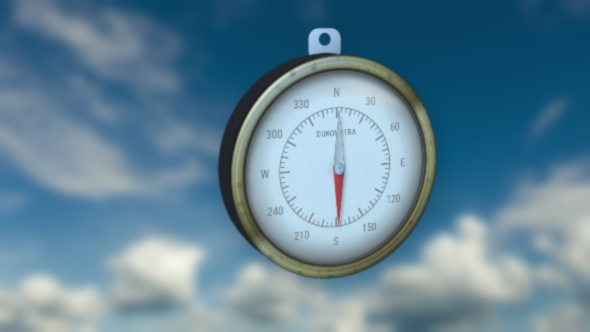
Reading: 180 °
